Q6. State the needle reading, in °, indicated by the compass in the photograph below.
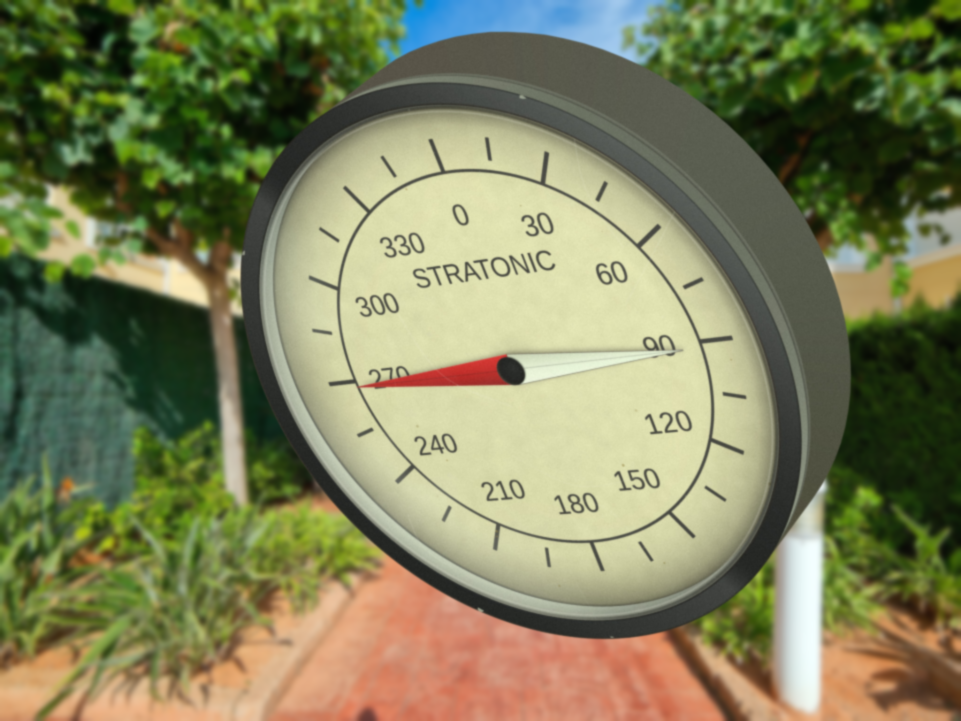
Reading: 270 °
